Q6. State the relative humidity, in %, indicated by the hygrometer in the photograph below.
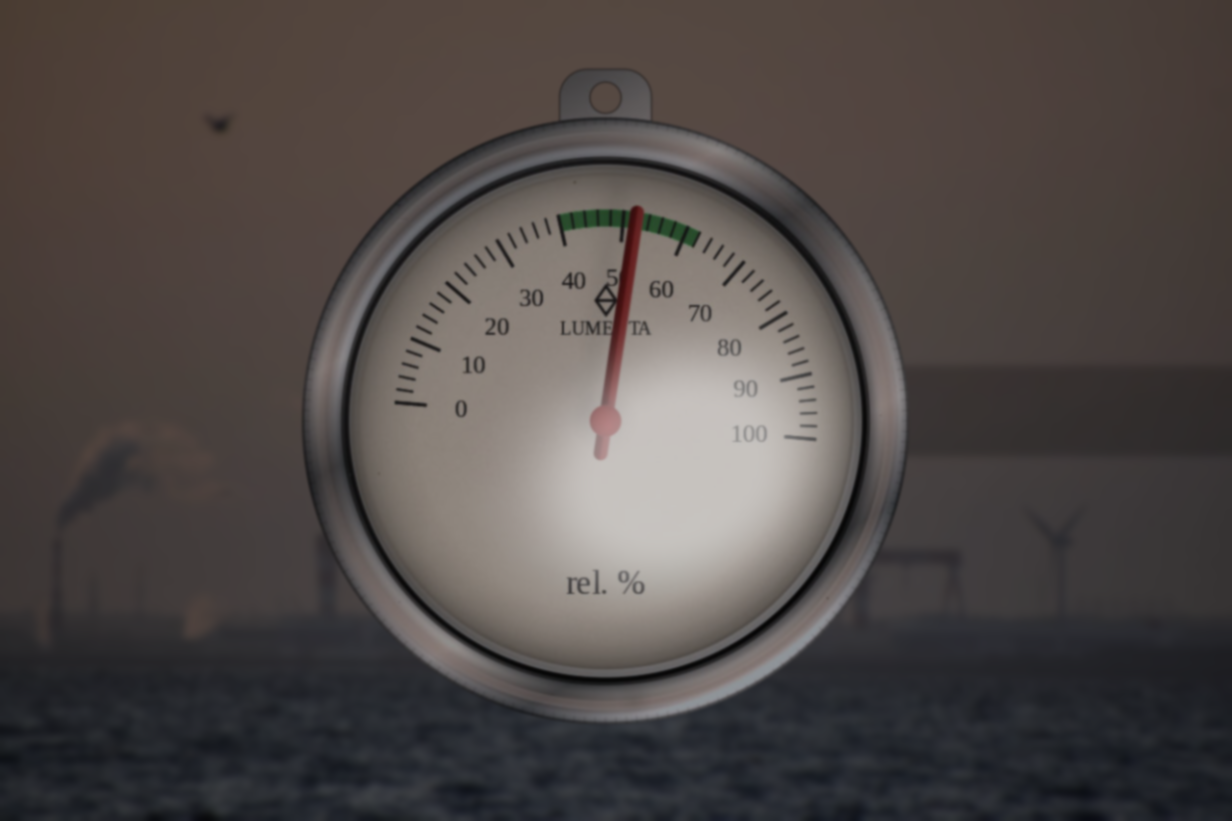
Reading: 52 %
